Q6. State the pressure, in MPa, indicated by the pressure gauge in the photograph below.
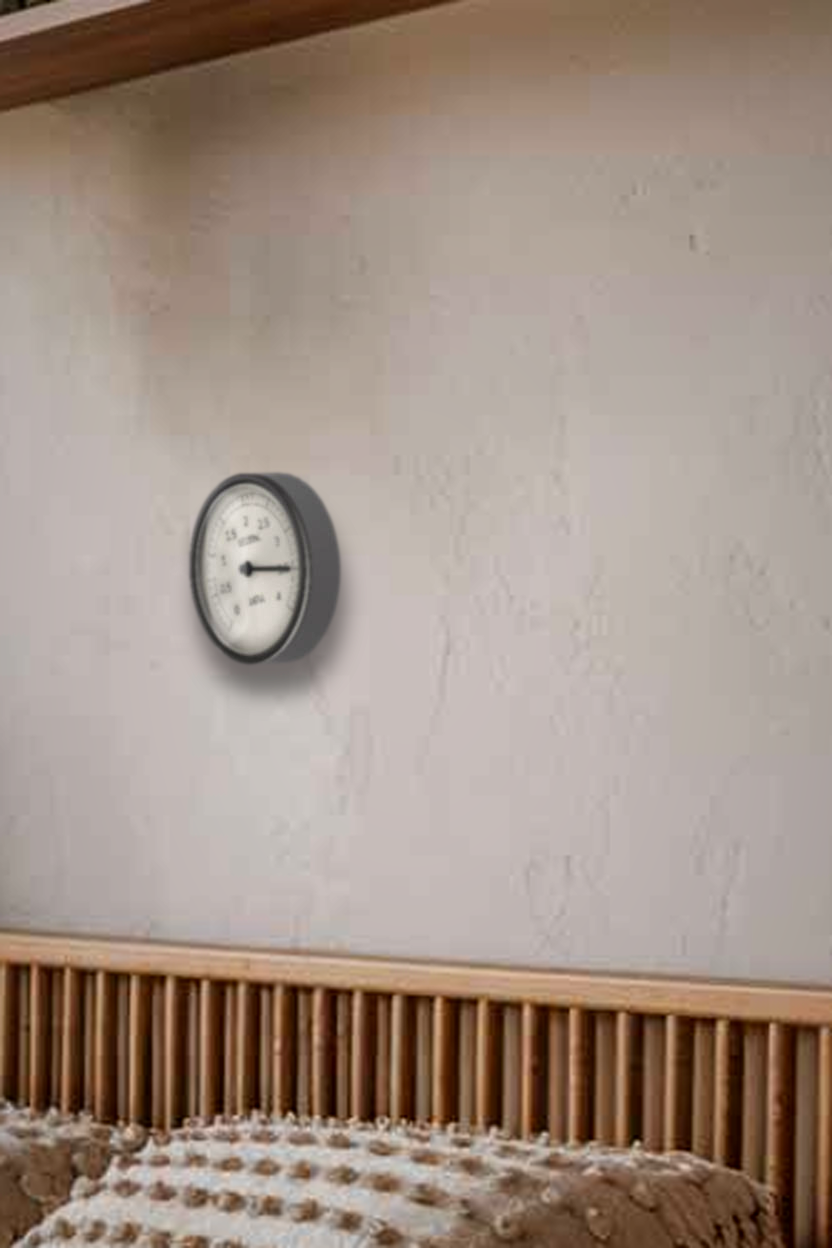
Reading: 3.5 MPa
